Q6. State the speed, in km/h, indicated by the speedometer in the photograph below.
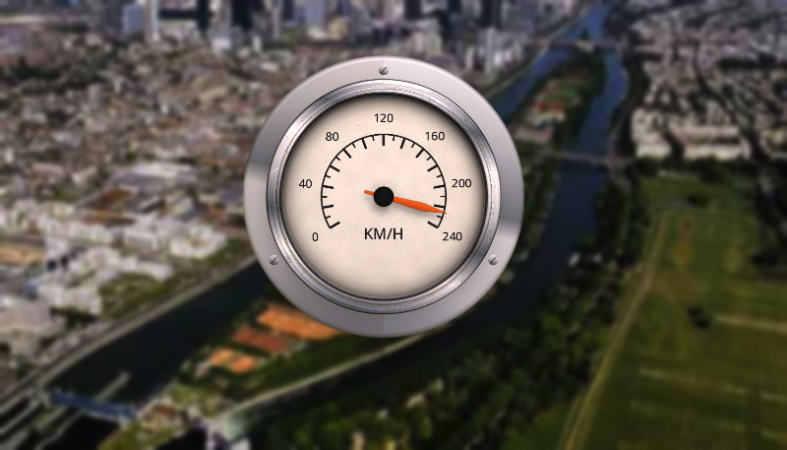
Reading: 225 km/h
